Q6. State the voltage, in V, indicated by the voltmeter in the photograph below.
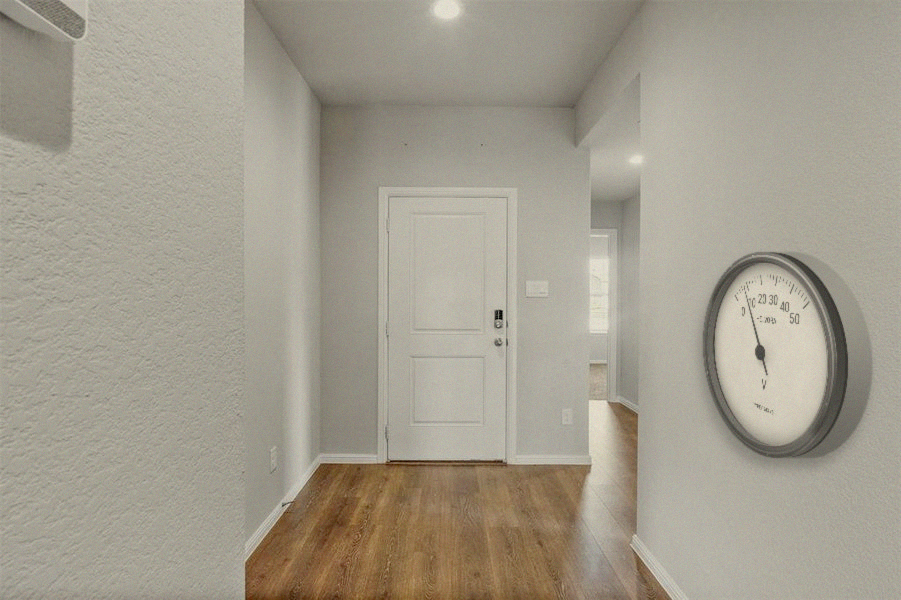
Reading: 10 V
